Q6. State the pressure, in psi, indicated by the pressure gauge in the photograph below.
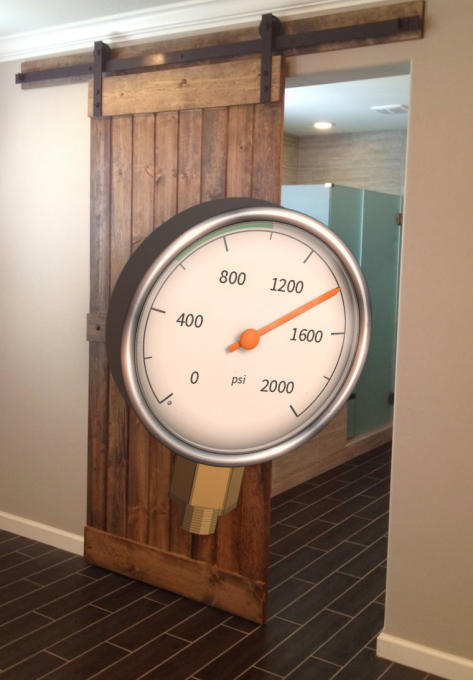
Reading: 1400 psi
